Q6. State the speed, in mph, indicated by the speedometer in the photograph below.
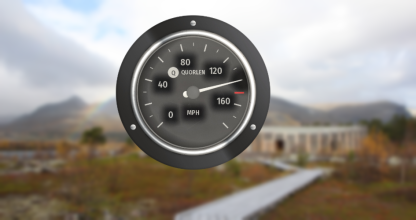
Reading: 140 mph
